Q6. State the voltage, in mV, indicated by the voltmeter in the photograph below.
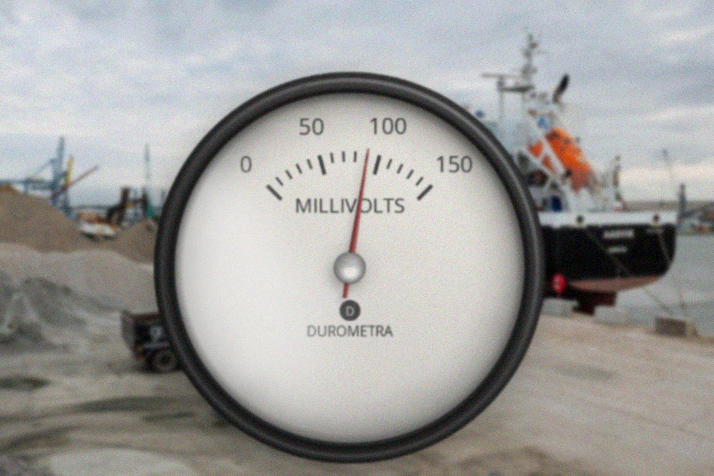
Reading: 90 mV
